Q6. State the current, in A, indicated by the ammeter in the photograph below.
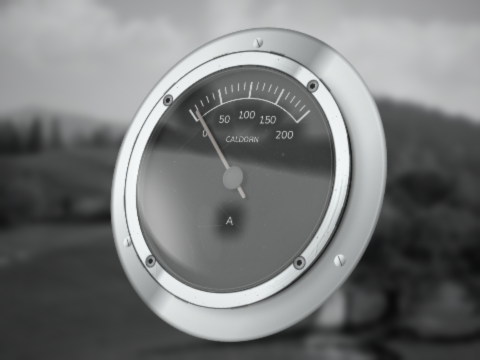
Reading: 10 A
